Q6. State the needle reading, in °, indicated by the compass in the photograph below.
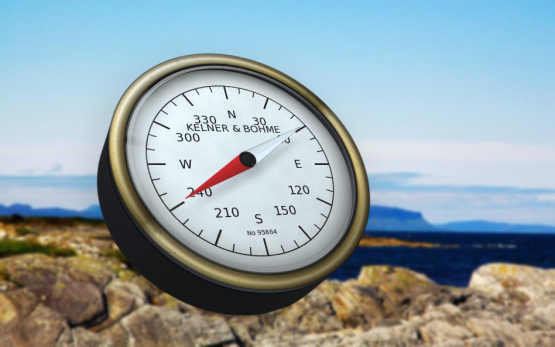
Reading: 240 °
